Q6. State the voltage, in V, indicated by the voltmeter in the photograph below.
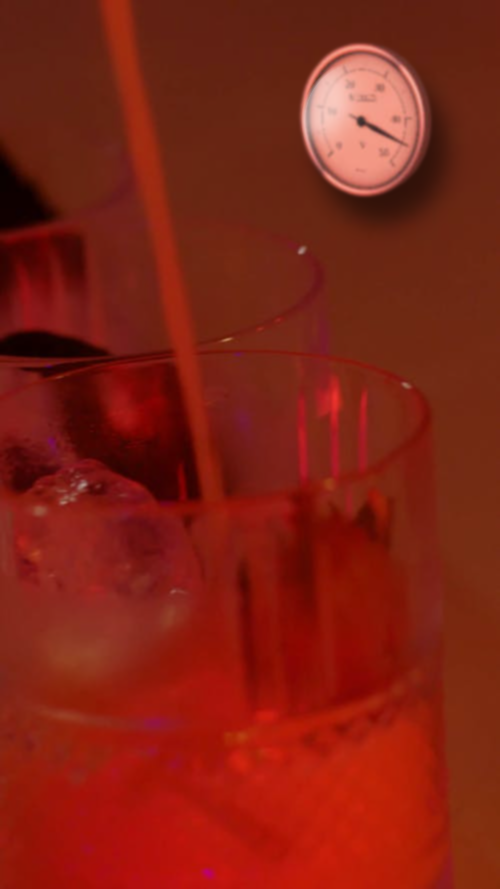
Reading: 45 V
